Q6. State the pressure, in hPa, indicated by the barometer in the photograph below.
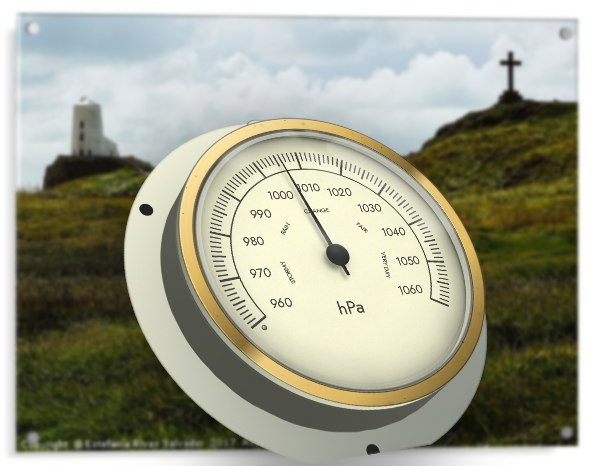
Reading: 1005 hPa
